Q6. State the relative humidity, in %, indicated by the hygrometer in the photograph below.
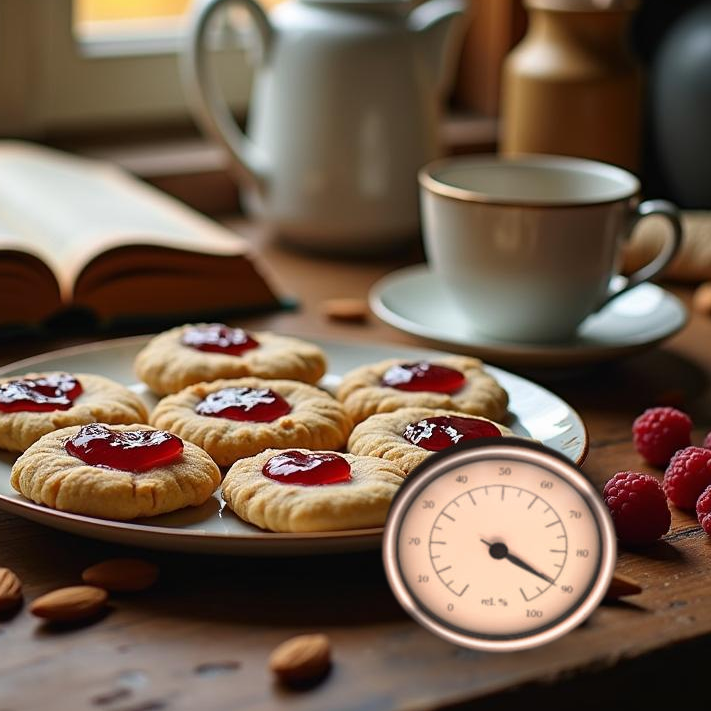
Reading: 90 %
